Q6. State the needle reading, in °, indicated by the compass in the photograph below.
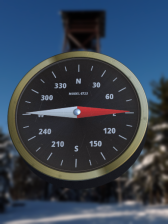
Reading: 90 °
